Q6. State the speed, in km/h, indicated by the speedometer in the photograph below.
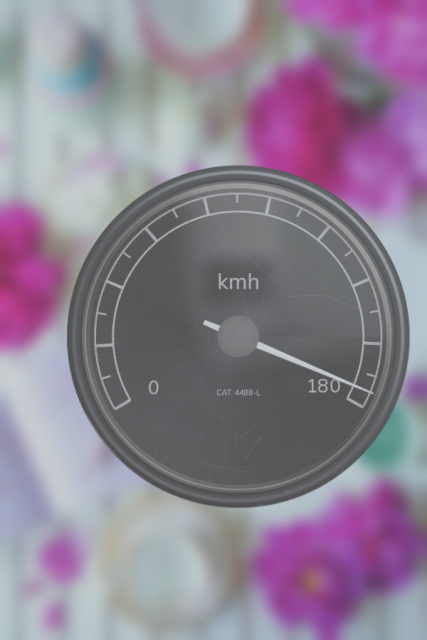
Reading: 175 km/h
